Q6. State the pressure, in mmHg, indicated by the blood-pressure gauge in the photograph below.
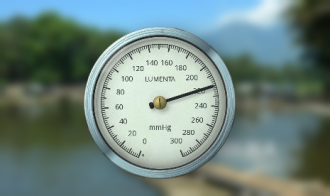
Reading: 220 mmHg
